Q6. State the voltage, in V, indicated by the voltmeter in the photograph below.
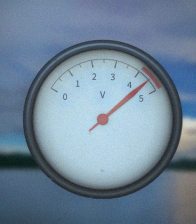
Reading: 4.5 V
